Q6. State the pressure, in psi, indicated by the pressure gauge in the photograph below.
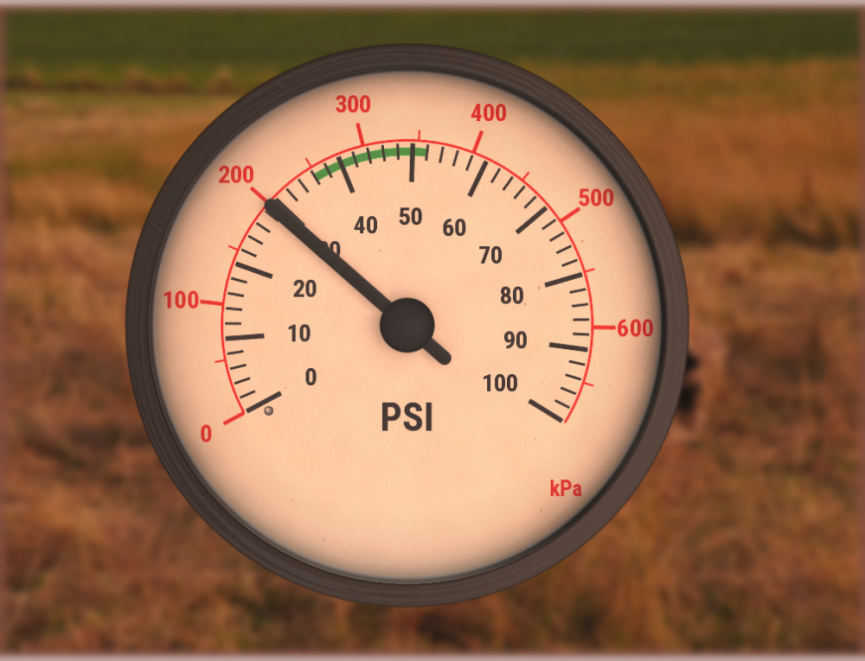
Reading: 29 psi
